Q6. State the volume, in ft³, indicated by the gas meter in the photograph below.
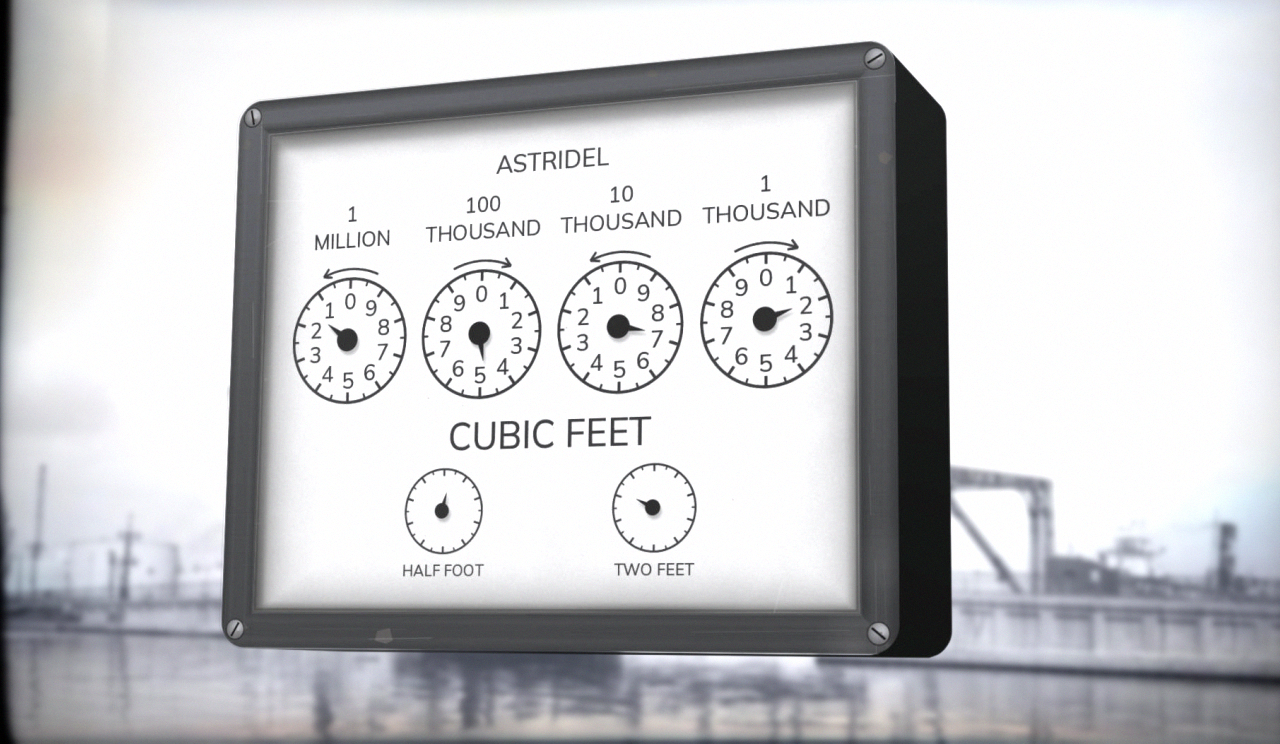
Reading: 147200 ft³
